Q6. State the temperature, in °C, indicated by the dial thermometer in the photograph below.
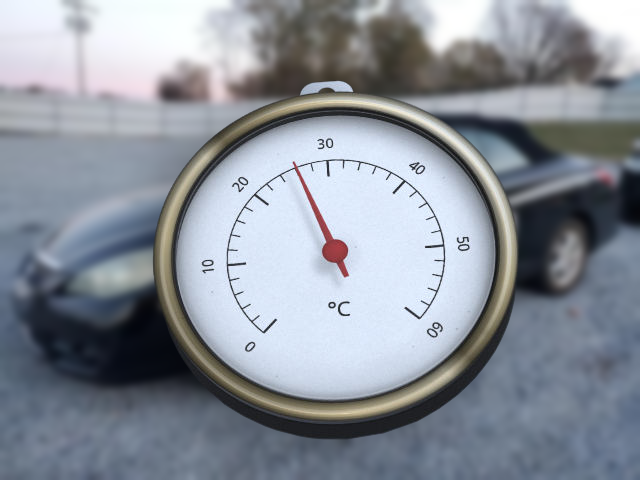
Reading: 26 °C
